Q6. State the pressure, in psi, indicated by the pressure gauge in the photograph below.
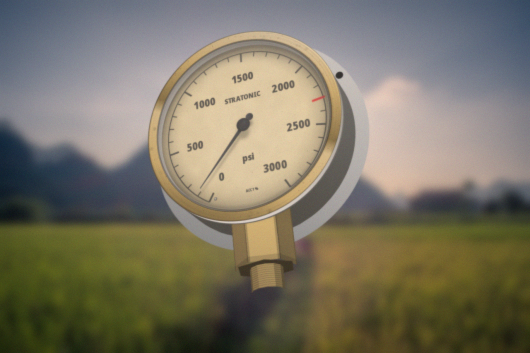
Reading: 100 psi
